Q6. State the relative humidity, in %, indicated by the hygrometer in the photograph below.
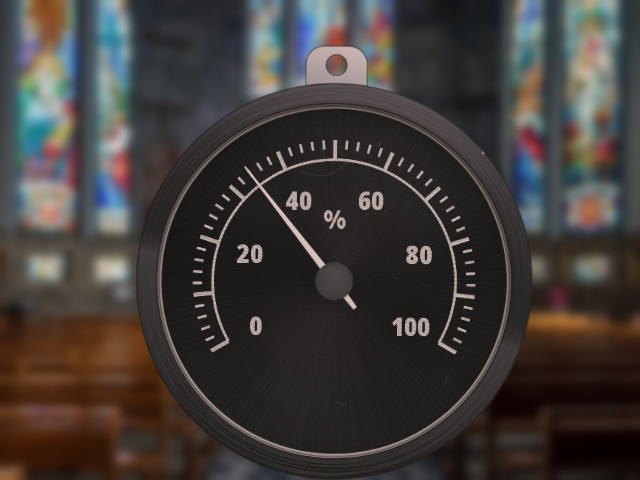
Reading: 34 %
